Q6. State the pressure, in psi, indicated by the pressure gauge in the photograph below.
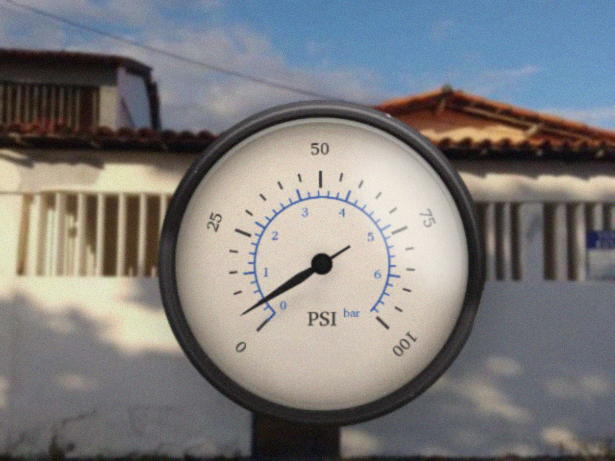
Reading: 5 psi
